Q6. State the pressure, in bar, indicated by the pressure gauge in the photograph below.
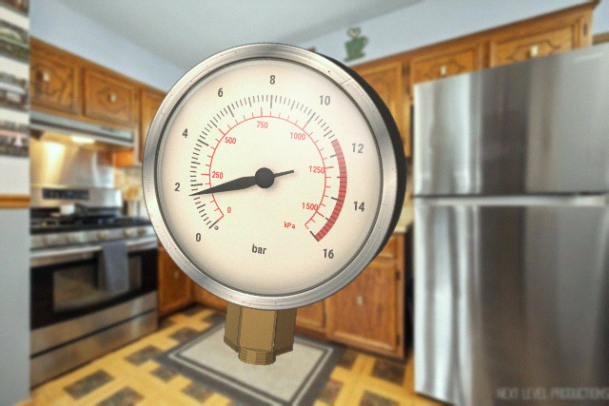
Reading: 1.6 bar
